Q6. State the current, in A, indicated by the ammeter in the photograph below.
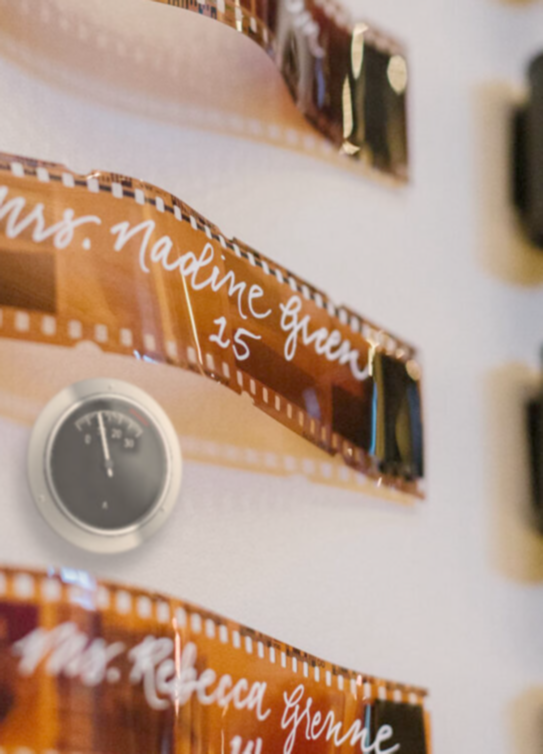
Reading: 10 A
